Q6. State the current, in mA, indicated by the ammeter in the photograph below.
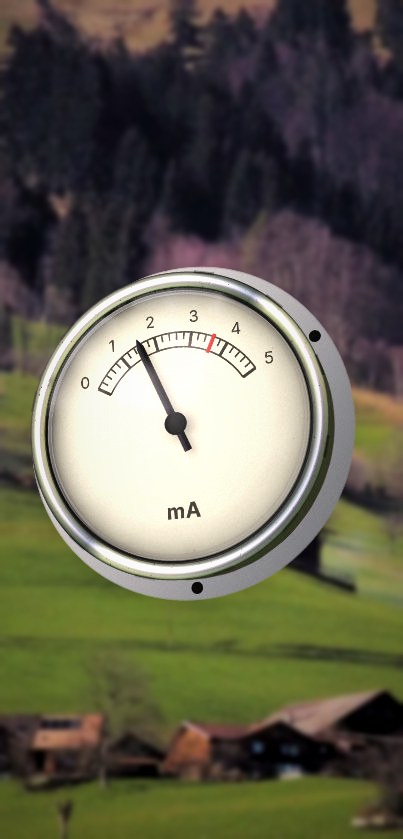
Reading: 1.6 mA
